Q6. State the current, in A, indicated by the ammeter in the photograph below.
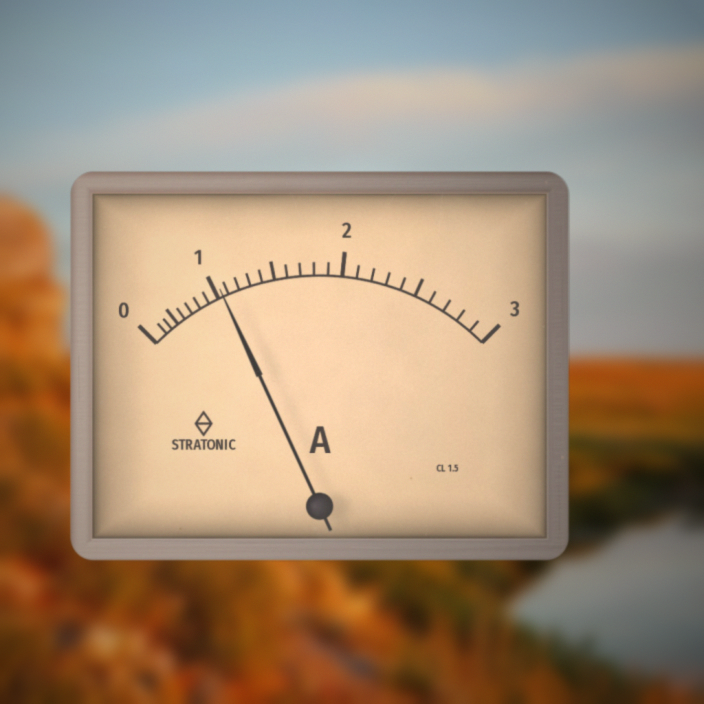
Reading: 1.05 A
